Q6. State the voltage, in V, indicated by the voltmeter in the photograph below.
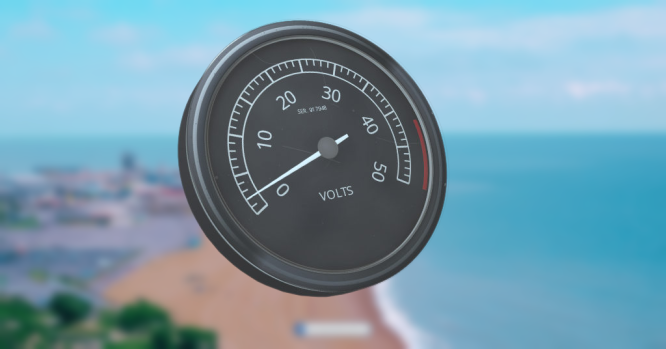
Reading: 2 V
